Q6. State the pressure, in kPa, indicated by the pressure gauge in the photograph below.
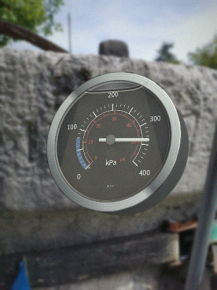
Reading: 340 kPa
